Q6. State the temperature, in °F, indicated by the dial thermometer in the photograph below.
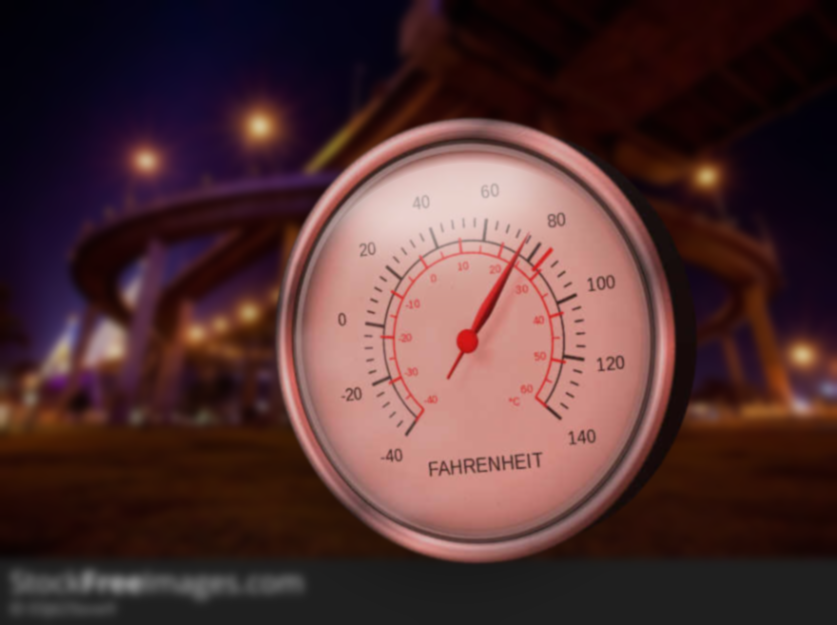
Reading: 76 °F
